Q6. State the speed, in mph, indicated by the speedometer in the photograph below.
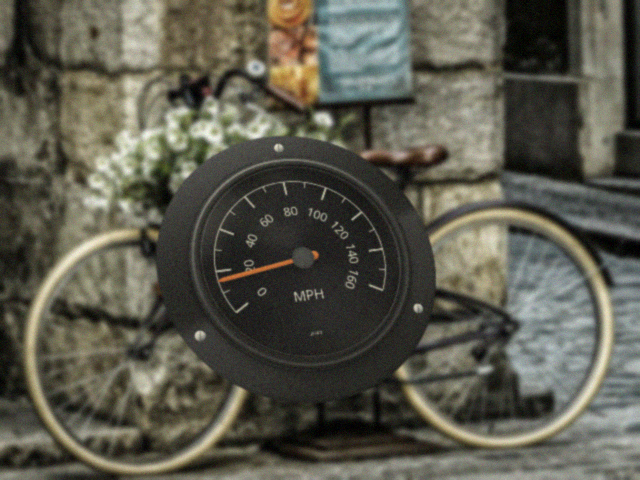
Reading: 15 mph
